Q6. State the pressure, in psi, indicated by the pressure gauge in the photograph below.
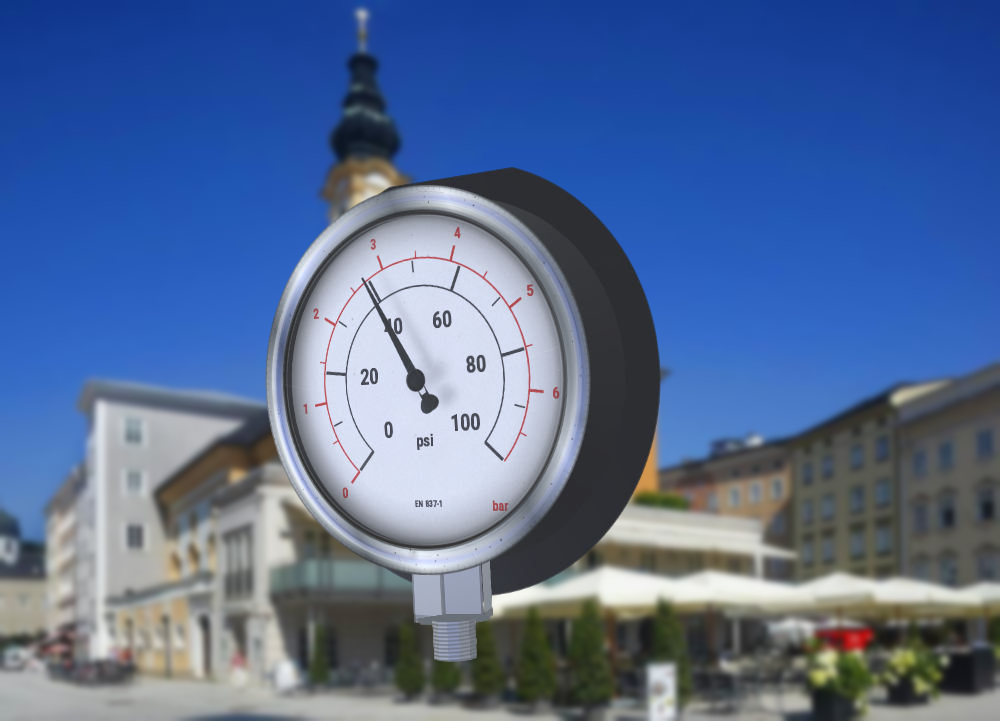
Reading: 40 psi
